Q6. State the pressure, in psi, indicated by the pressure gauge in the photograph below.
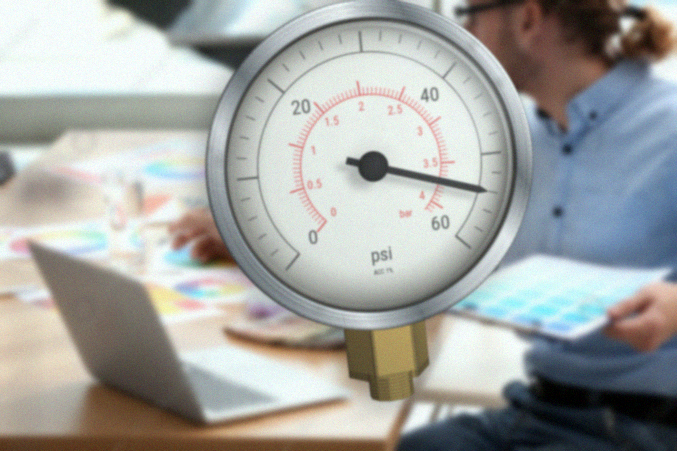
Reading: 54 psi
